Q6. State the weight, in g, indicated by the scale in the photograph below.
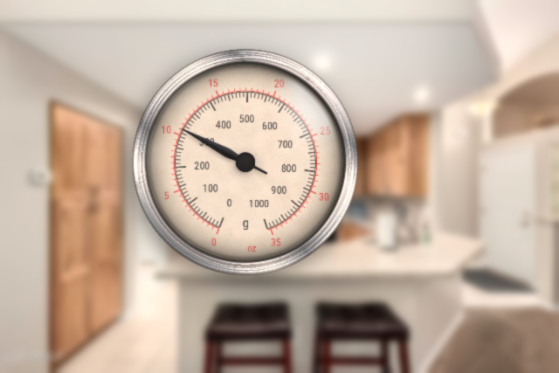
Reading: 300 g
